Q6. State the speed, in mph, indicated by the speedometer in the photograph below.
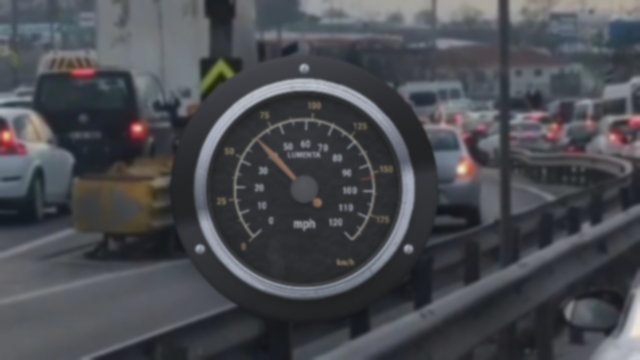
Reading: 40 mph
